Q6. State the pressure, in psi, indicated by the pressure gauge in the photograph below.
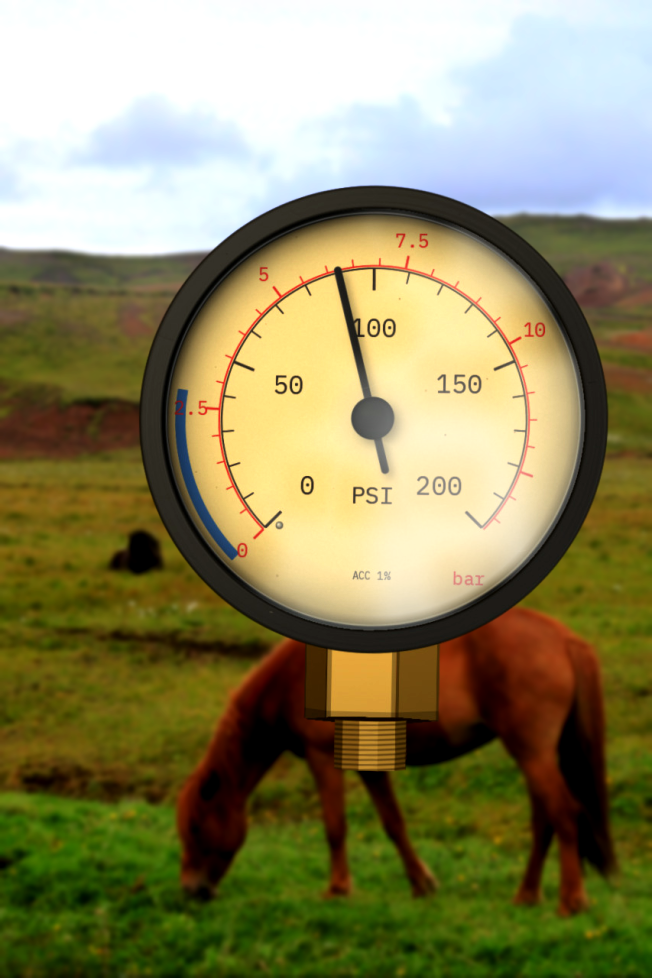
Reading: 90 psi
